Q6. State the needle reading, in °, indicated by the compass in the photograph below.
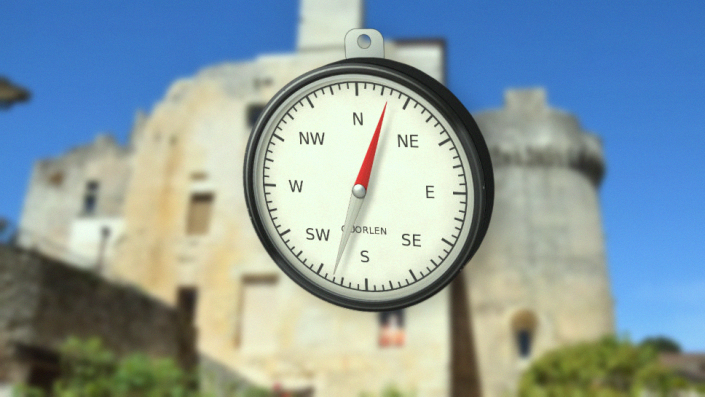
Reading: 20 °
